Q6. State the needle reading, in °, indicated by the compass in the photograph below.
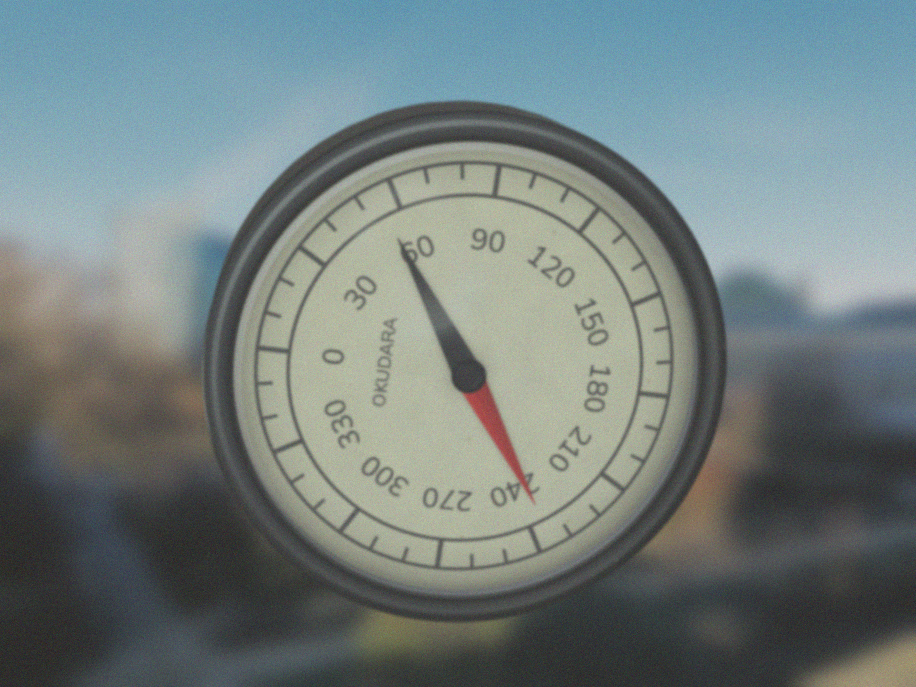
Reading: 235 °
